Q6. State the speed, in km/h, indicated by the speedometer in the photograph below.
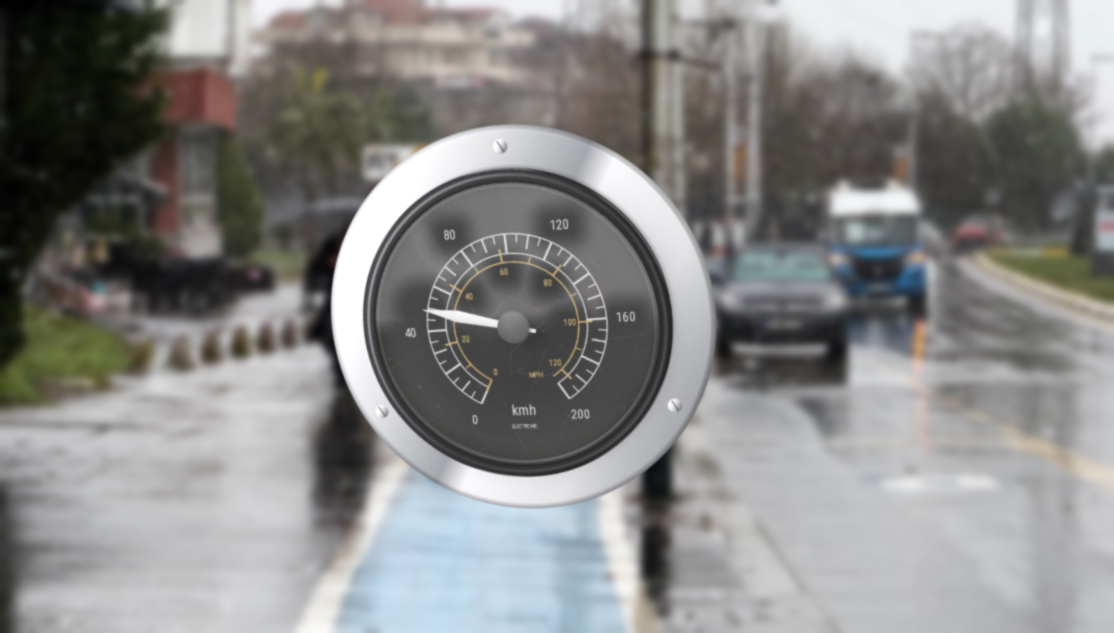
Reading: 50 km/h
